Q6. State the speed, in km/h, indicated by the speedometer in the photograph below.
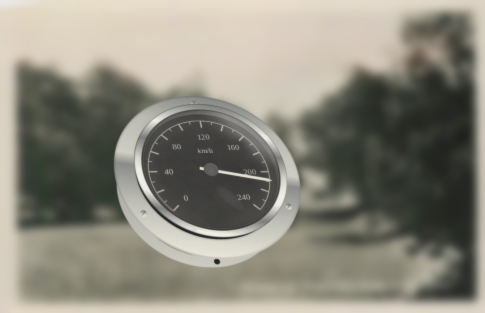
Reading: 210 km/h
